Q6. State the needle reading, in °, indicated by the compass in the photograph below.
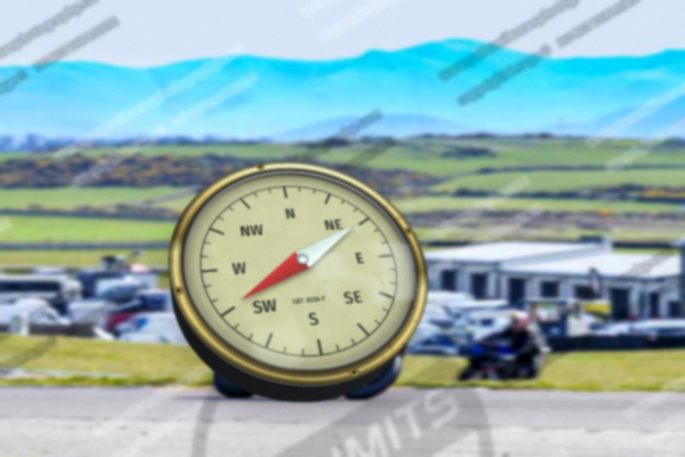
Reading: 240 °
